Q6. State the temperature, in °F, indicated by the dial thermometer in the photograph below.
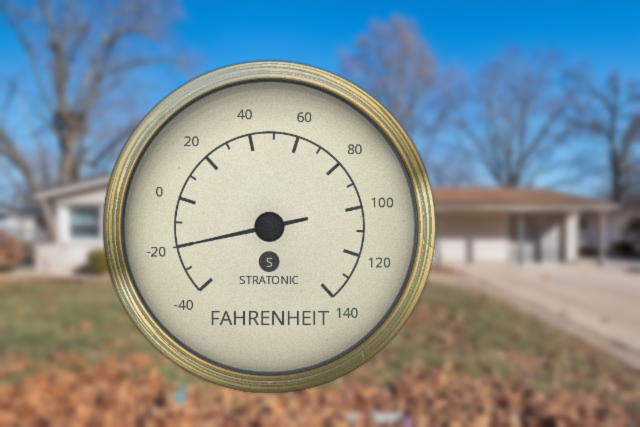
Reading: -20 °F
